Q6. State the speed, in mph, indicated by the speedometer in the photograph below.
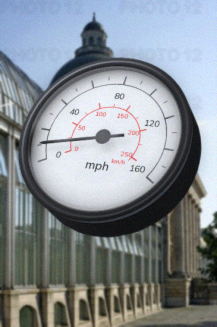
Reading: 10 mph
